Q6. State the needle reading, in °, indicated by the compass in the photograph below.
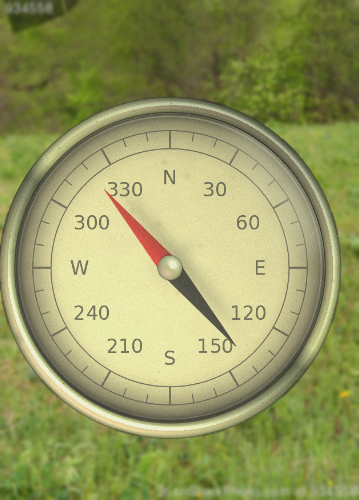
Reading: 320 °
